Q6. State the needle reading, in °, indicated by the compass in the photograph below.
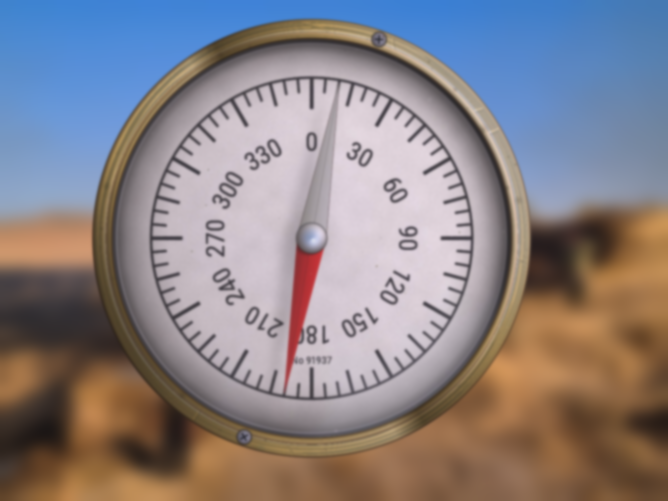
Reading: 190 °
